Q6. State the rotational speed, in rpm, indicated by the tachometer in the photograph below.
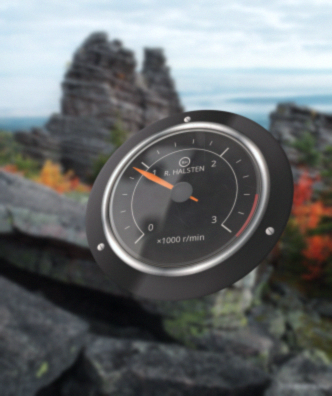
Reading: 900 rpm
